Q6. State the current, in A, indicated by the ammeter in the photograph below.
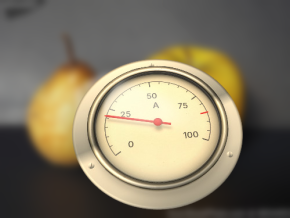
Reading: 20 A
